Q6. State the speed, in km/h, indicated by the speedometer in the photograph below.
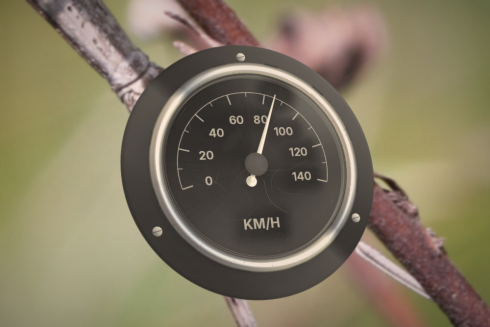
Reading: 85 km/h
